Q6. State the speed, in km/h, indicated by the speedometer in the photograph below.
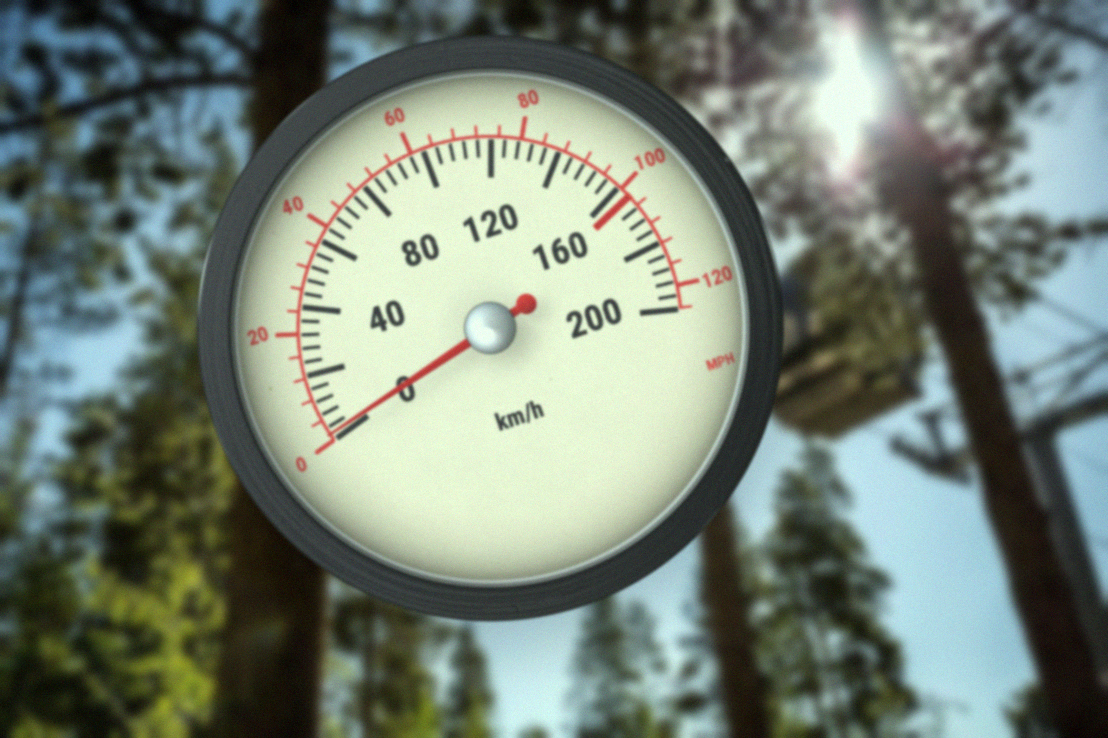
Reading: 2 km/h
